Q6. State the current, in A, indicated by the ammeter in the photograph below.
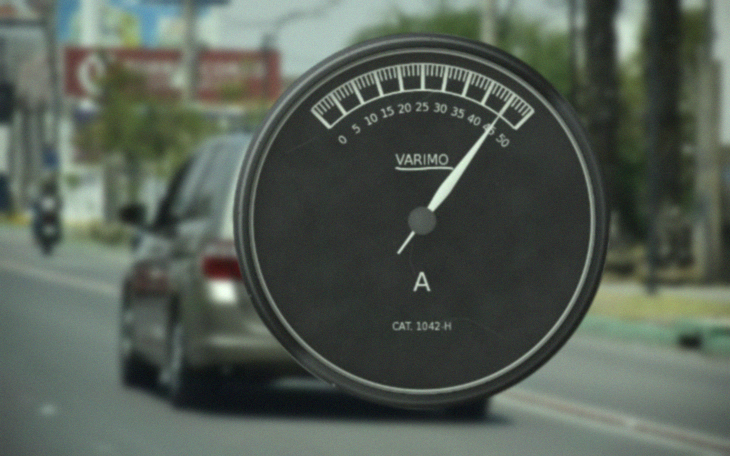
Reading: 45 A
